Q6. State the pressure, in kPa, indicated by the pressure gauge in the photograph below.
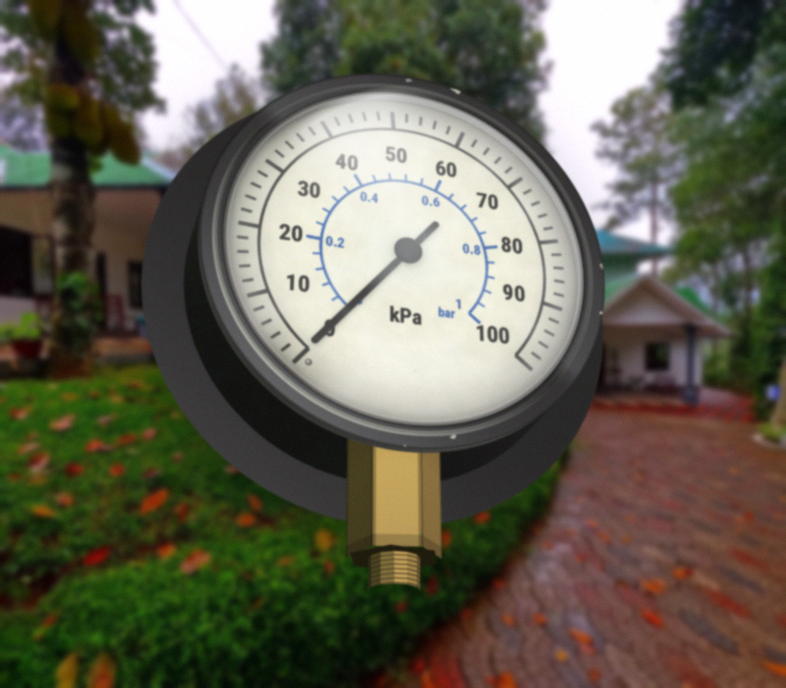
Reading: 0 kPa
